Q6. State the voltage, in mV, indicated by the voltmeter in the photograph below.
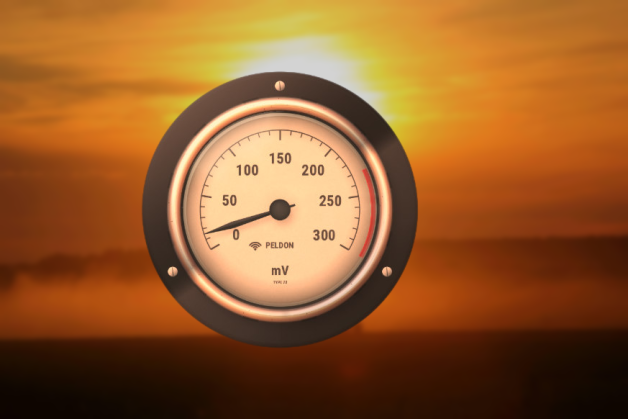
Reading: 15 mV
